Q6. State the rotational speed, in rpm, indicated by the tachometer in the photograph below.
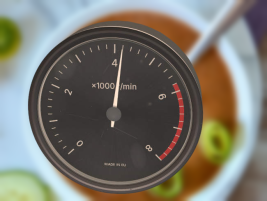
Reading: 4200 rpm
